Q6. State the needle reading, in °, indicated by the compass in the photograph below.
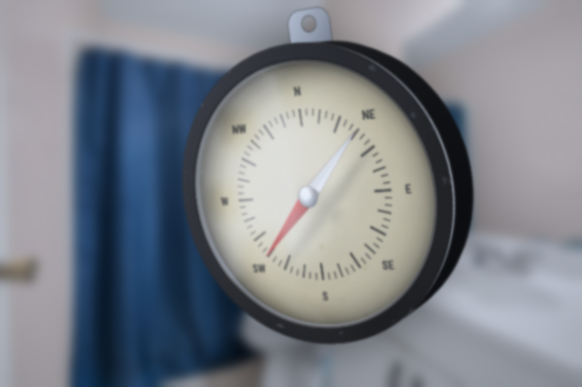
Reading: 225 °
